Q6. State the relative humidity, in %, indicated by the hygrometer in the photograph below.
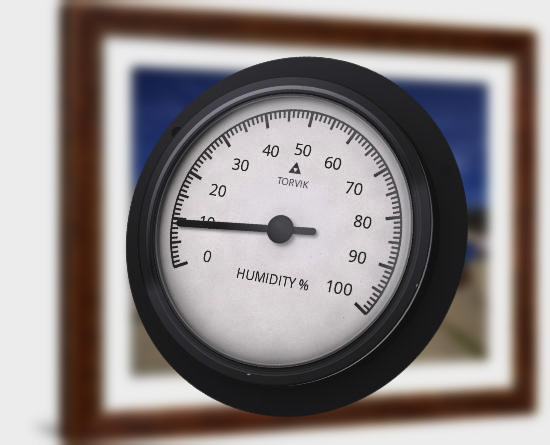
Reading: 9 %
